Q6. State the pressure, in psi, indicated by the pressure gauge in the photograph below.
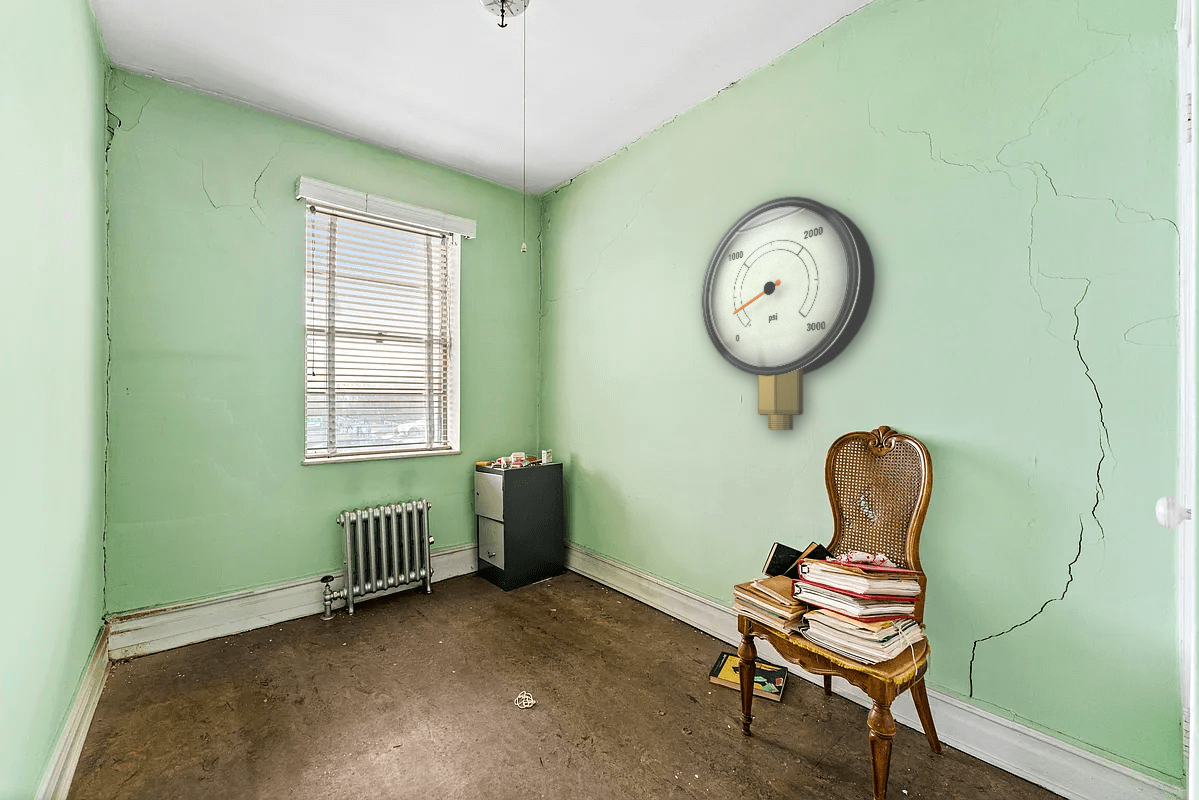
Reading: 250 psi
